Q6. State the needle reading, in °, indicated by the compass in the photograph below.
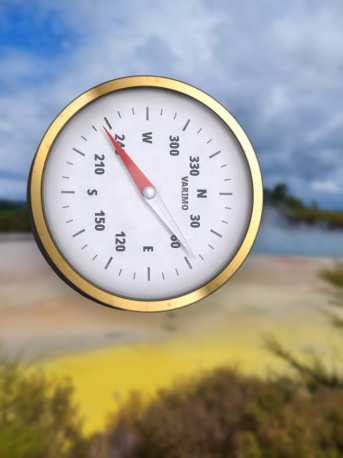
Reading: 235 °
